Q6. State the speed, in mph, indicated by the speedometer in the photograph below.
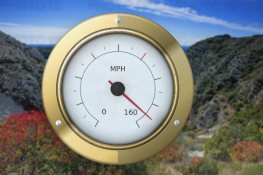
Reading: 150 mph
